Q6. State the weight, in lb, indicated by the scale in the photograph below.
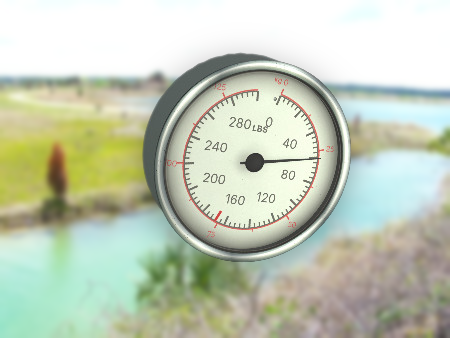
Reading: 60 lb
